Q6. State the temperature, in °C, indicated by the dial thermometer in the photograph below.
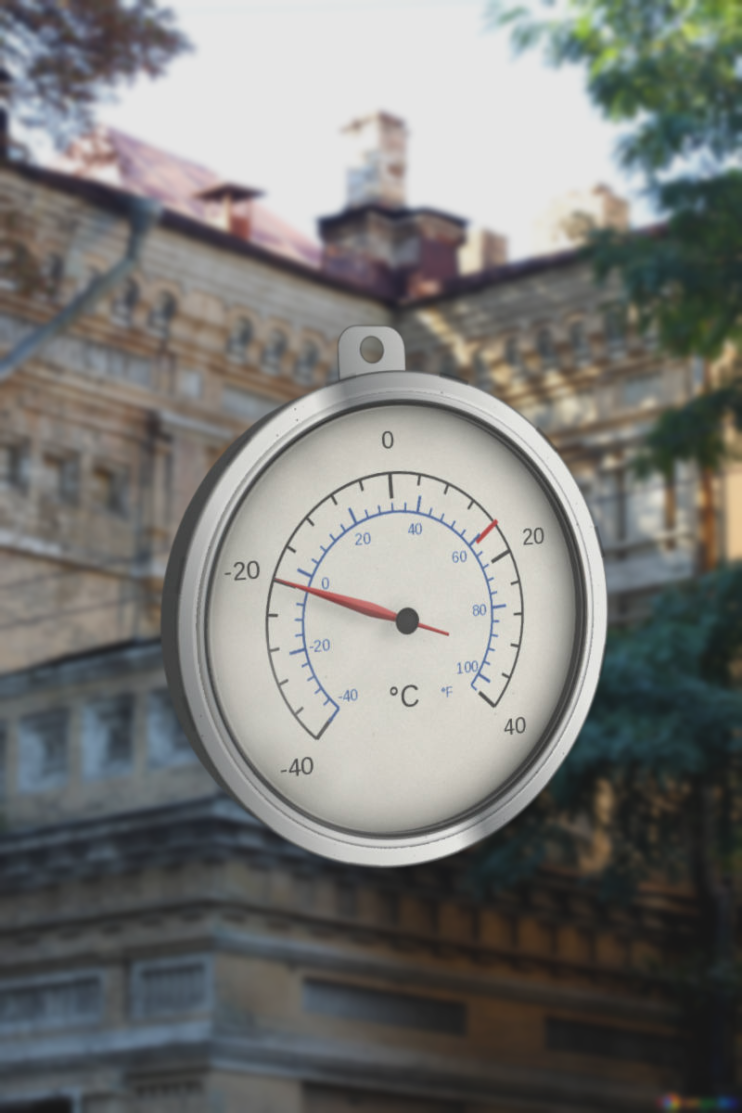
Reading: -20 °C
